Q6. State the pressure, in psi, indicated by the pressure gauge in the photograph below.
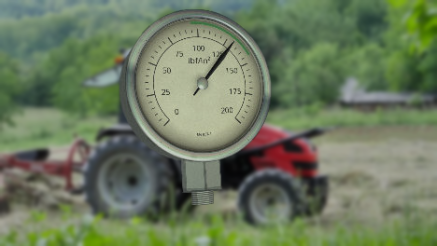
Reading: 130 psi
